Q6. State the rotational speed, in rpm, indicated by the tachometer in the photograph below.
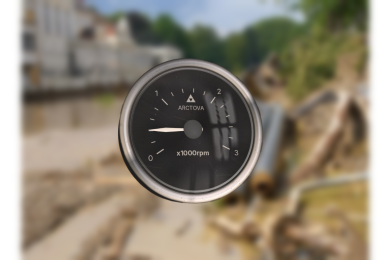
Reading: 400 rpm
